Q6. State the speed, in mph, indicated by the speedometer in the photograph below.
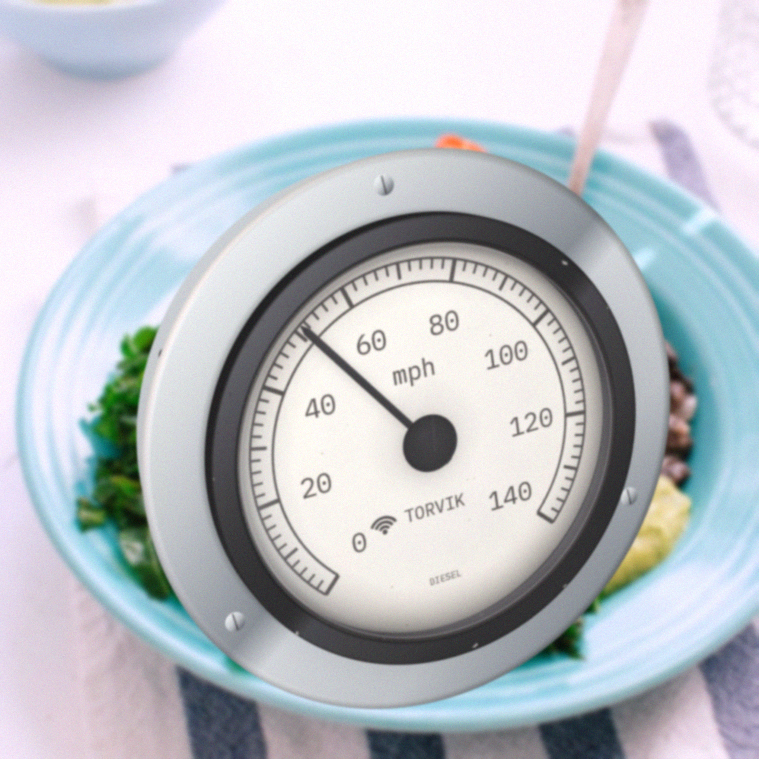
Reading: 51 mph
